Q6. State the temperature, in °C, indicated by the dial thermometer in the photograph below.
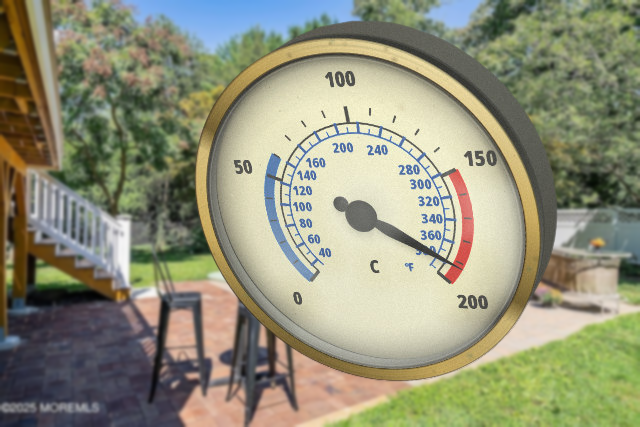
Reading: 190 °C
